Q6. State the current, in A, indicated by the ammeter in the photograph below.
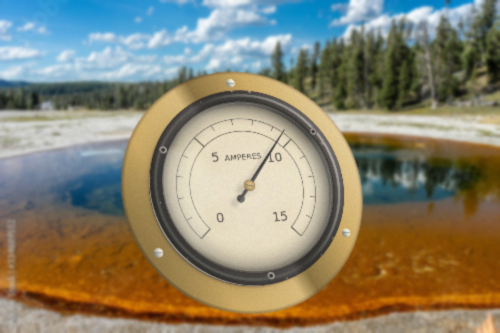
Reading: 9.5 A
